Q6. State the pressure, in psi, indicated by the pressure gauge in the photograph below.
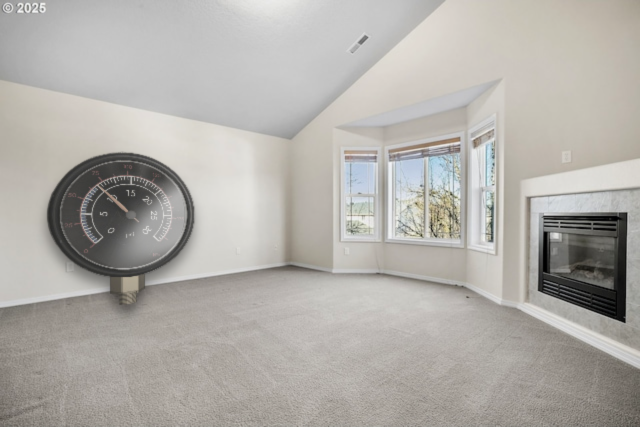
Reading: 10 psi
